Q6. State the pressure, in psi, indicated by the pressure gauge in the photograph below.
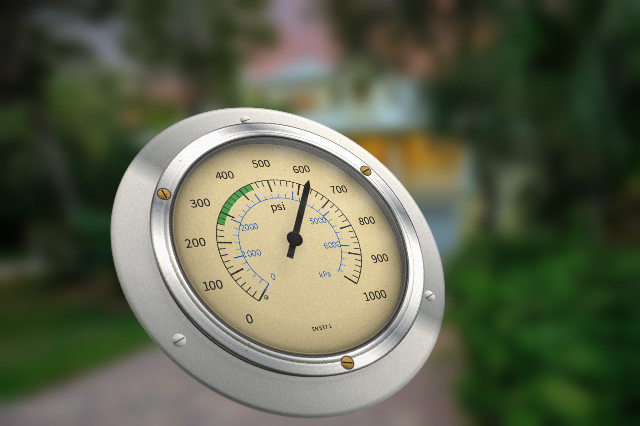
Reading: 620 psi
